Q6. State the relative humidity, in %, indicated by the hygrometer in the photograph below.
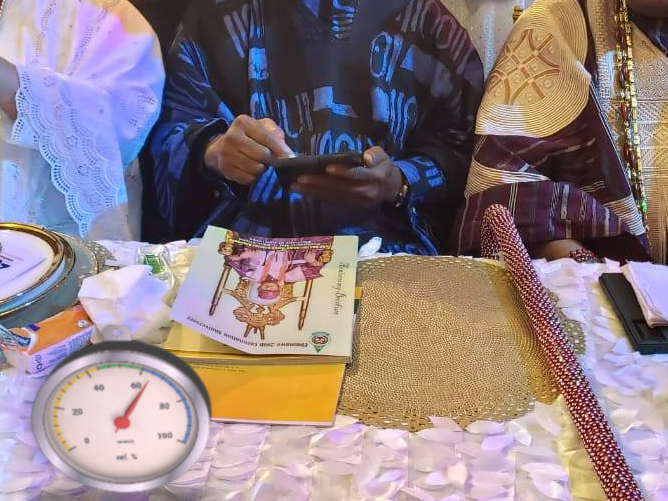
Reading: 64 %
